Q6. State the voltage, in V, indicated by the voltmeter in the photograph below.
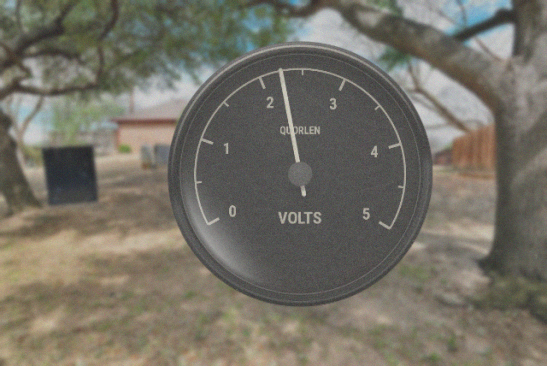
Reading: 2.25 V
